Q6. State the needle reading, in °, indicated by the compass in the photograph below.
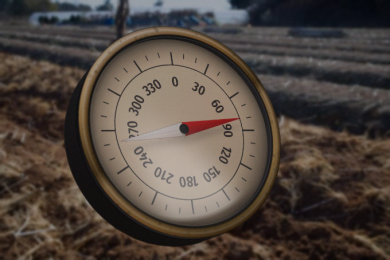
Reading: 80 °
